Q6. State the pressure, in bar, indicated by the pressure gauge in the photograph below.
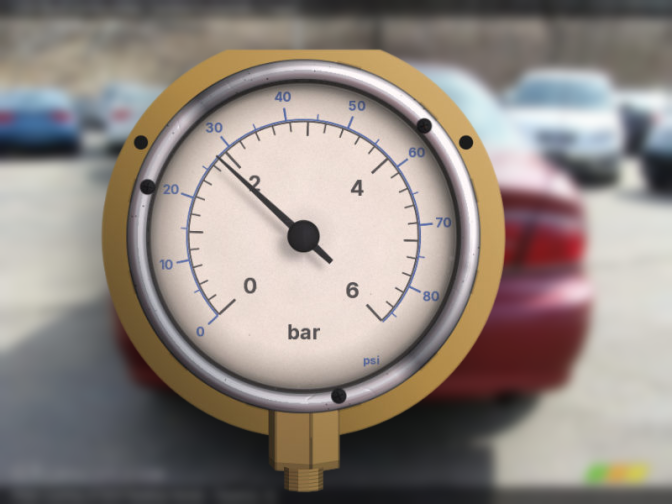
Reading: 1.9 bar
